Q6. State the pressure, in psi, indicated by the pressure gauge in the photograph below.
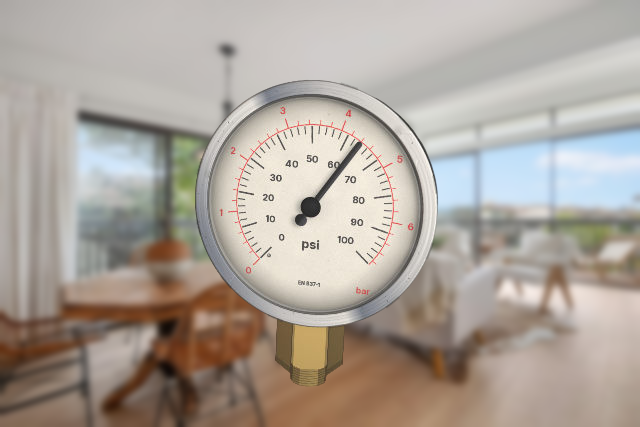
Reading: 64 psi
